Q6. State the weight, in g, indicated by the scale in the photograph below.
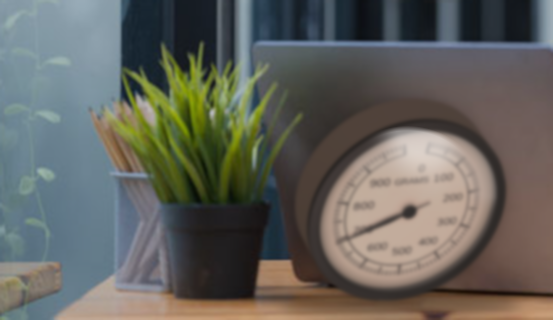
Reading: 700 g
